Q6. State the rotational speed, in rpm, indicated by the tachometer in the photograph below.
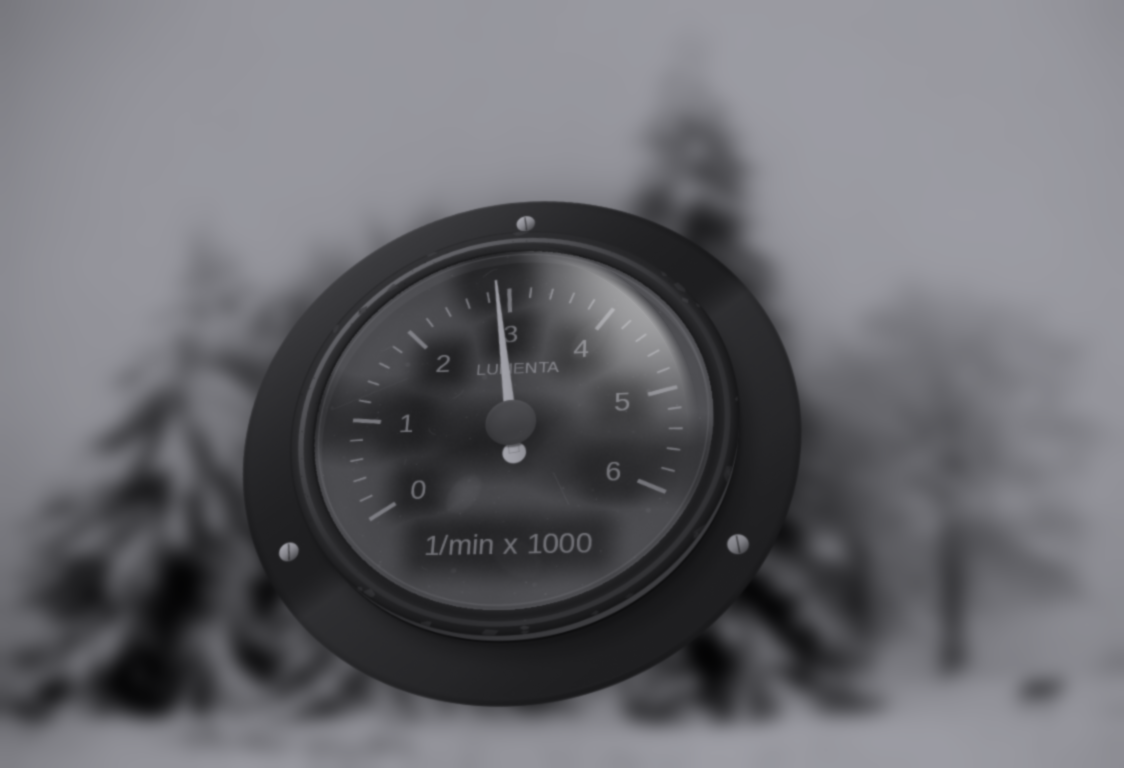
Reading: 2900 rpm
